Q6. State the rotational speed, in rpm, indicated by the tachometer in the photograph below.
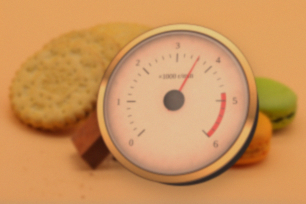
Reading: 3600 rpm
